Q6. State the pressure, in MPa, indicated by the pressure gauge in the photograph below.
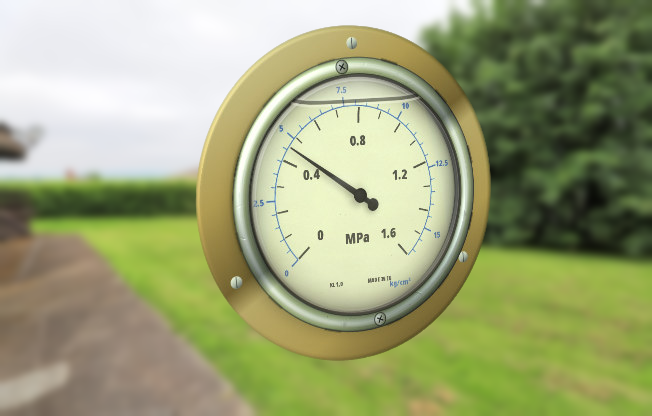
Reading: 0.45 MPa
